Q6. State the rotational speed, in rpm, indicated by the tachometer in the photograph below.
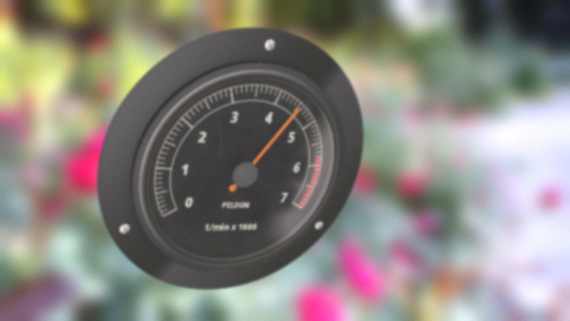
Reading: 4500 rpm
